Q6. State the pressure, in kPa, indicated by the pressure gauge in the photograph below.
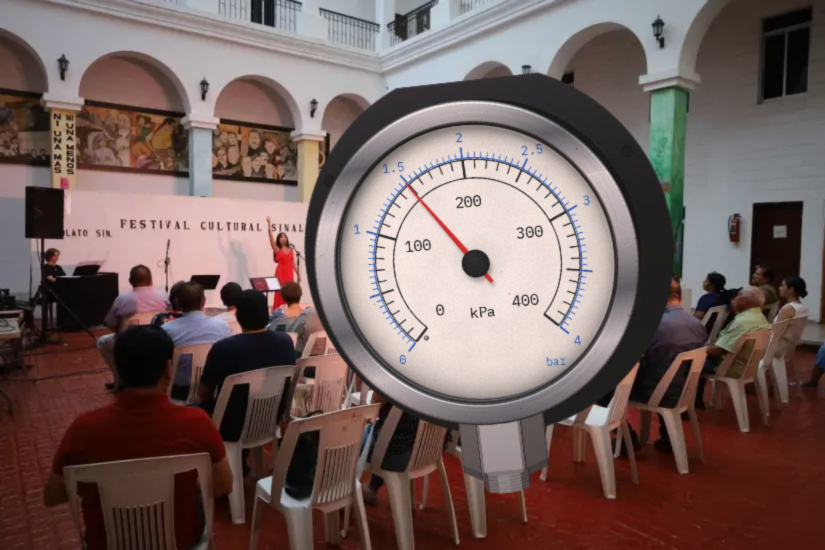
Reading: 150 kPa
